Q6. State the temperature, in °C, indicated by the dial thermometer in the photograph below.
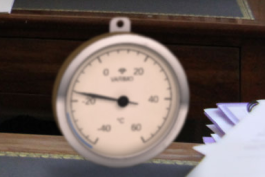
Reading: -16 °C
